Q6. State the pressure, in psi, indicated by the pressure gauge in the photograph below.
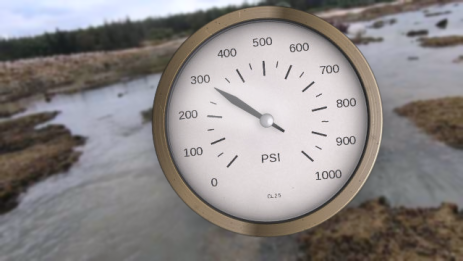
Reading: 300 psi
